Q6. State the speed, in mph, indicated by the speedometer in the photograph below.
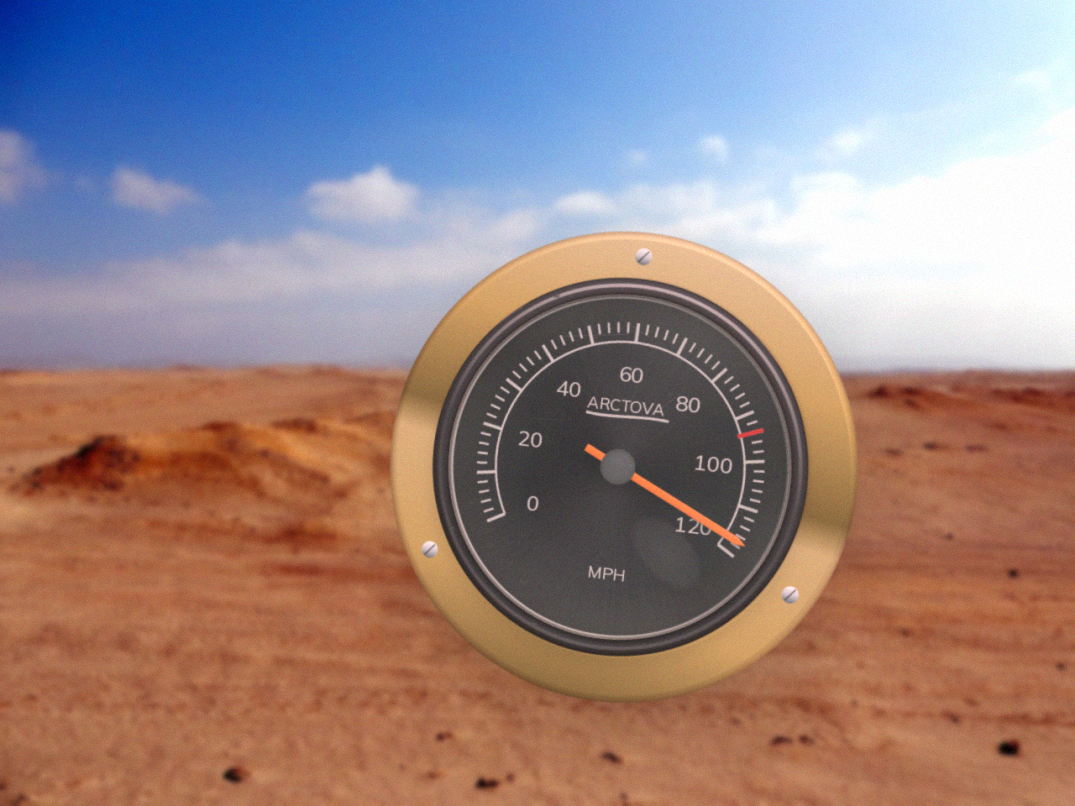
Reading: 117 mph
